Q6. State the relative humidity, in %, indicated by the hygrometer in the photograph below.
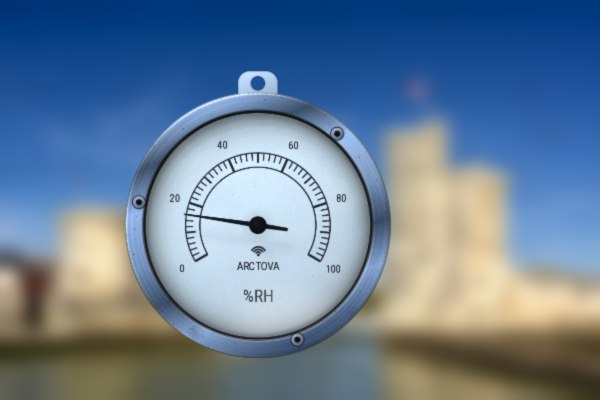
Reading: 16 %
